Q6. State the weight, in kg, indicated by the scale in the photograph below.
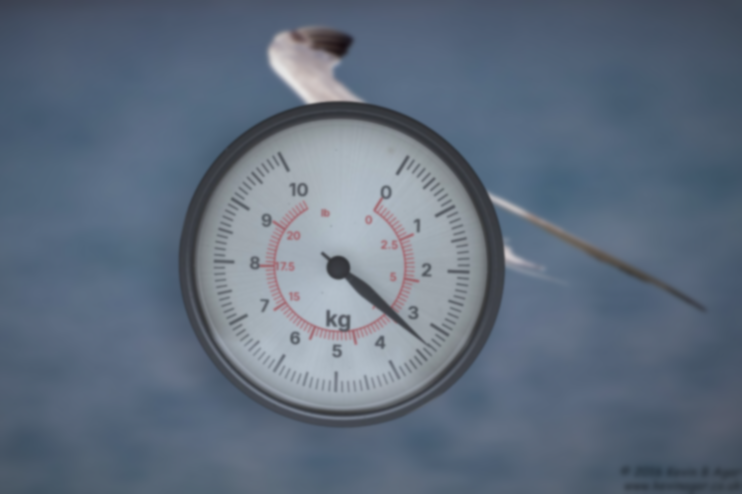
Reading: 3.3 kg
